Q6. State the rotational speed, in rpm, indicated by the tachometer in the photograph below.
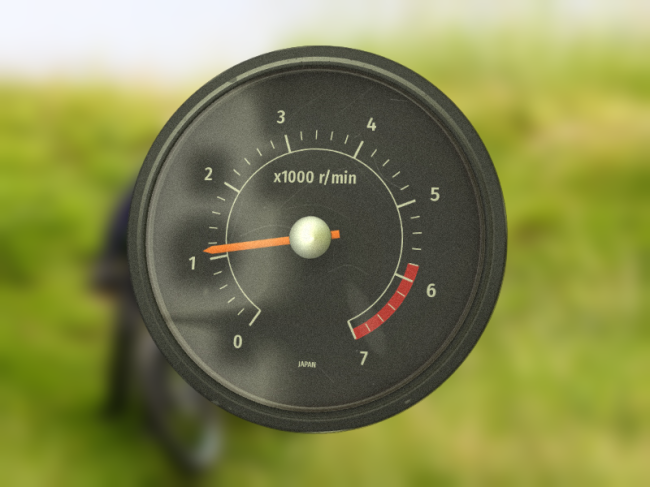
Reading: 1100 rpm
